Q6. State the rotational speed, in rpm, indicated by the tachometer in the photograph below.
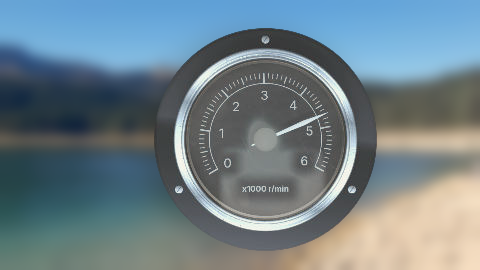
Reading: 4700 rpm
